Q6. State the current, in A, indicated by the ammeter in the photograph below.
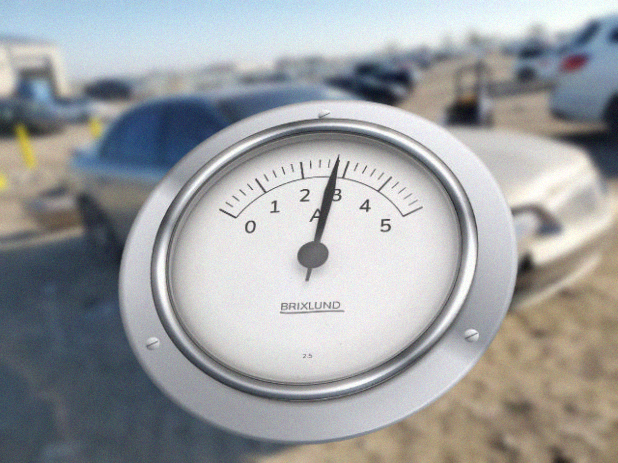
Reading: 2.8 A
